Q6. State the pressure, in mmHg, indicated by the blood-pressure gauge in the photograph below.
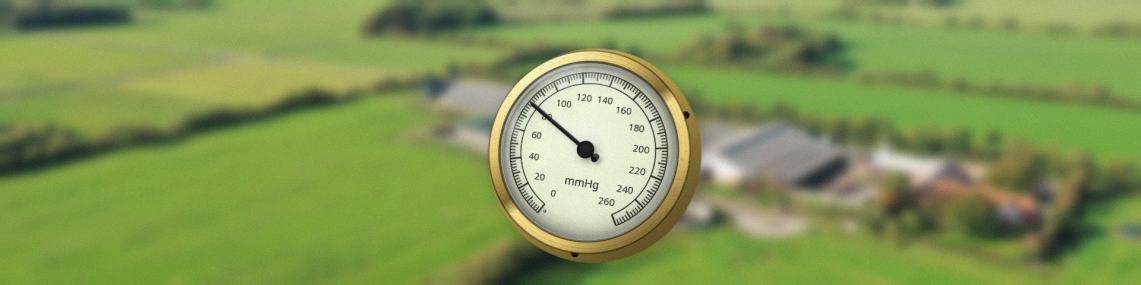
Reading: 80 mmHg
